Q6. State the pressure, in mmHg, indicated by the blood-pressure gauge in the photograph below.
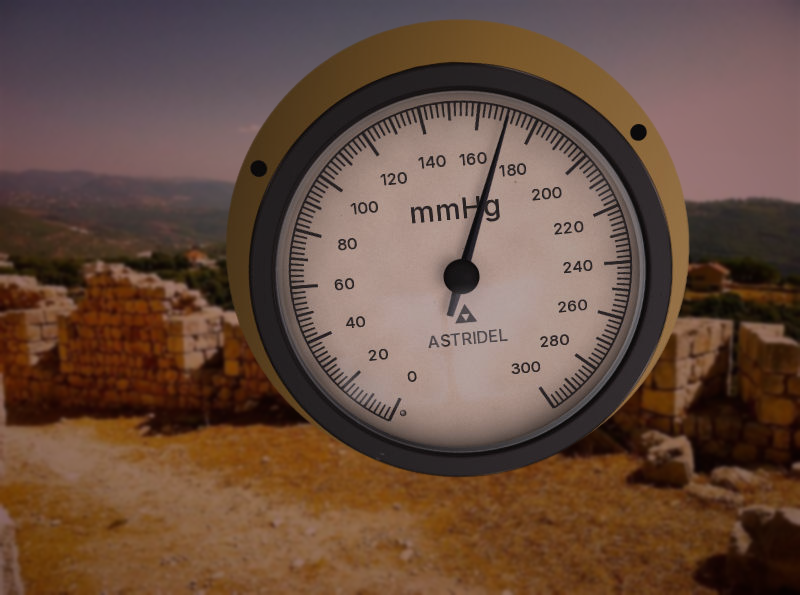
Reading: 170 mmHg
